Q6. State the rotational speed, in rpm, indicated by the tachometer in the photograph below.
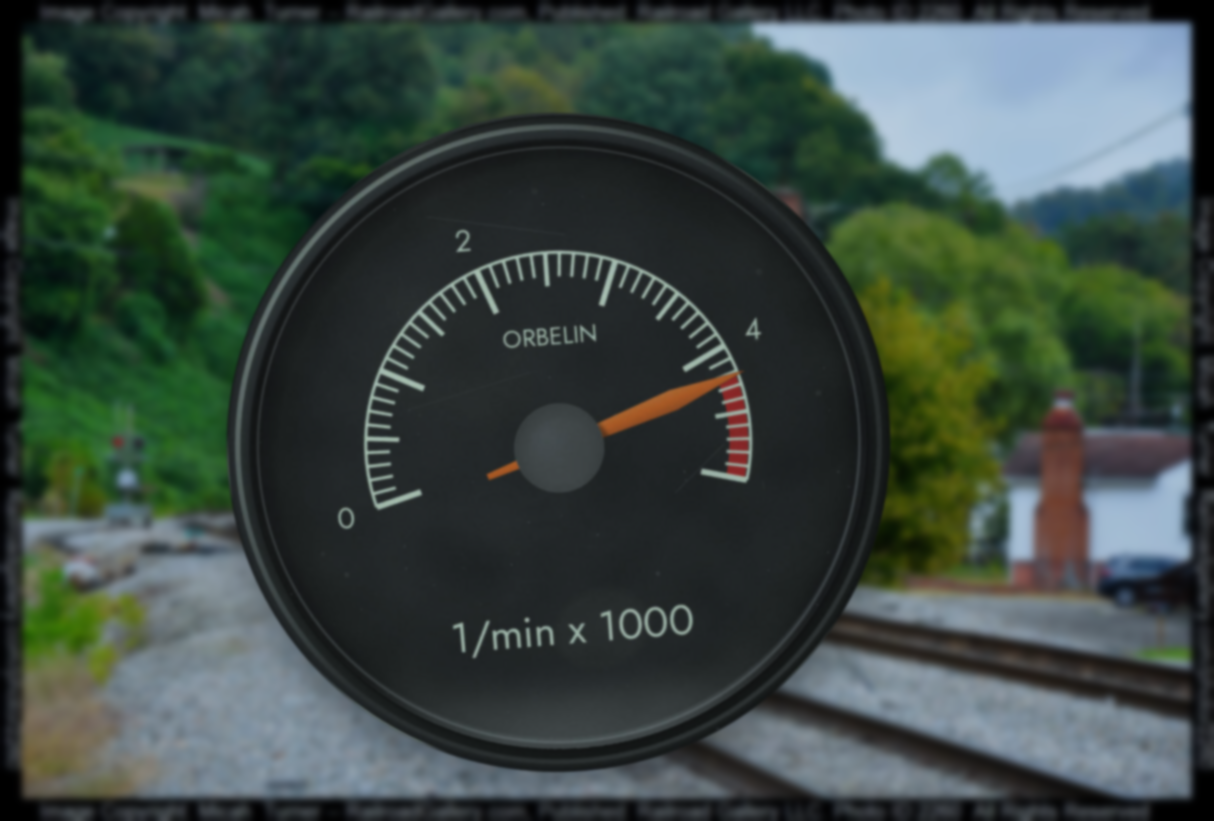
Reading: 4200 rpm
